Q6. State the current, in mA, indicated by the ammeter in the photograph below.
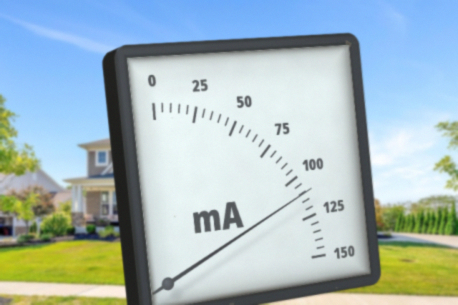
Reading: 110 mA
